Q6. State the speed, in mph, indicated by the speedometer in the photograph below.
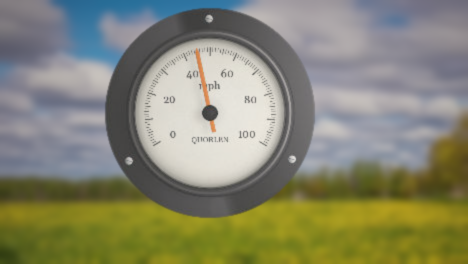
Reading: 45 mph
